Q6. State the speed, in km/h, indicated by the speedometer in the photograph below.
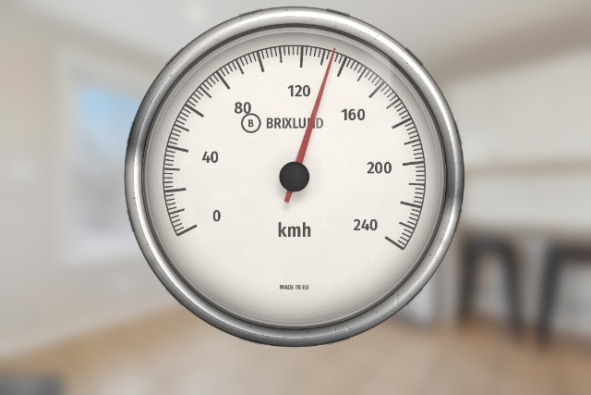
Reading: 134 km/h
